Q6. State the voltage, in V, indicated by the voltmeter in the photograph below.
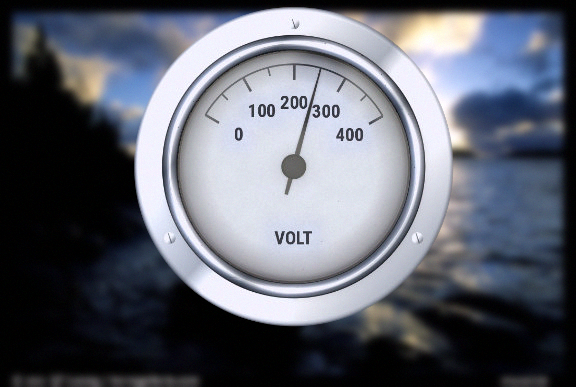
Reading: 250 V
